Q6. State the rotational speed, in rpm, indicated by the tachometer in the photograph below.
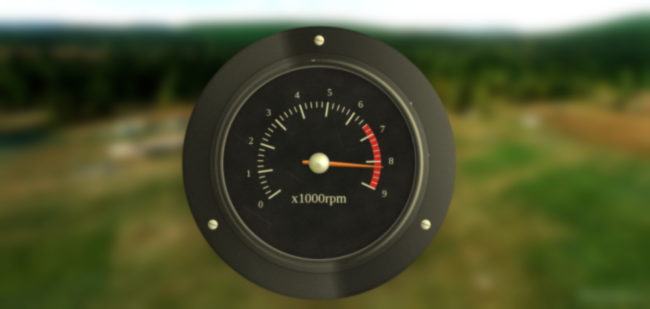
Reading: 8200 rpm
